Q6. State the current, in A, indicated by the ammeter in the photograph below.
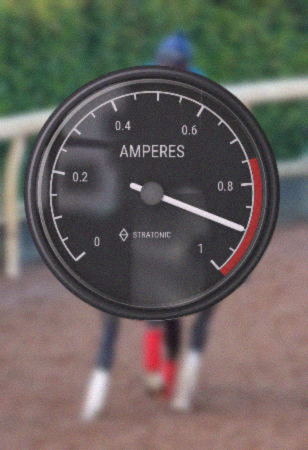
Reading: 0.9 A
